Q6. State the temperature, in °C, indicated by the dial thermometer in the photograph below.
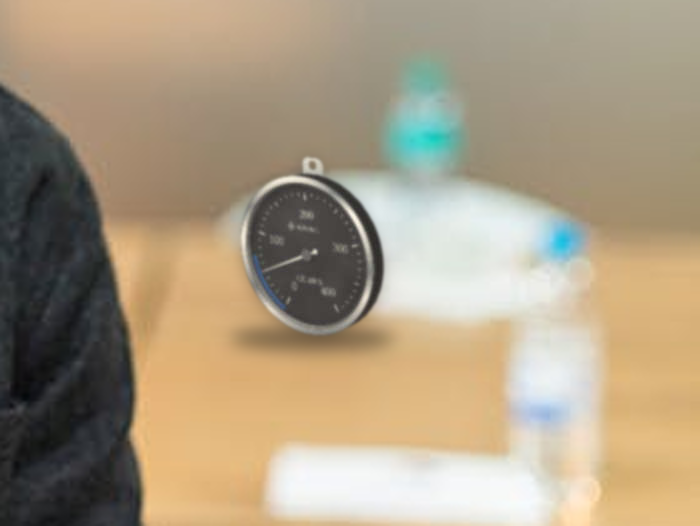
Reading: 50 °C
